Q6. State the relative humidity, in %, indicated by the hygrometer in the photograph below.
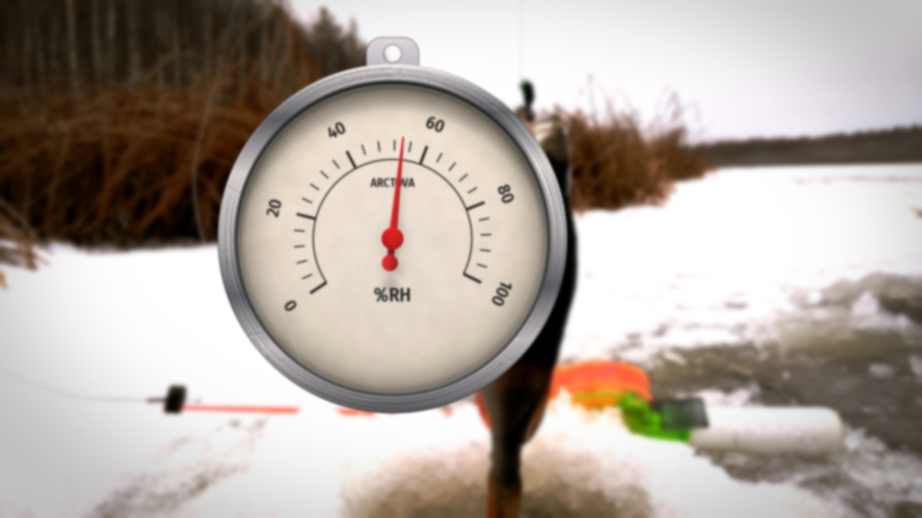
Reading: 54 %
